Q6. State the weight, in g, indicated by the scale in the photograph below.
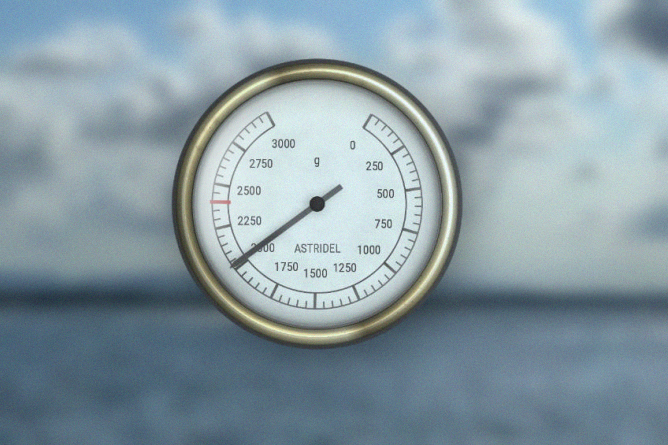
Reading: 2025 g
